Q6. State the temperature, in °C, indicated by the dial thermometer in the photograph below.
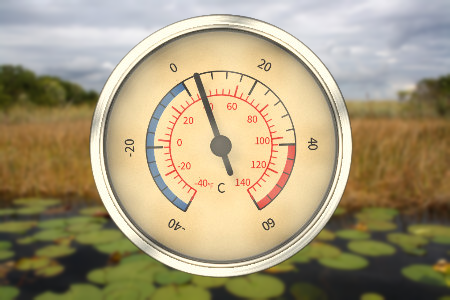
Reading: 4 °C
